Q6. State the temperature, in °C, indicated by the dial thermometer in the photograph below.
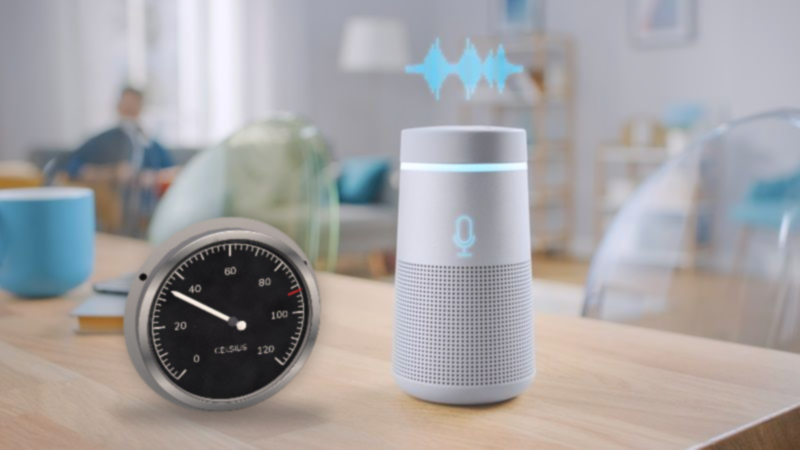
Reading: 34 °C
